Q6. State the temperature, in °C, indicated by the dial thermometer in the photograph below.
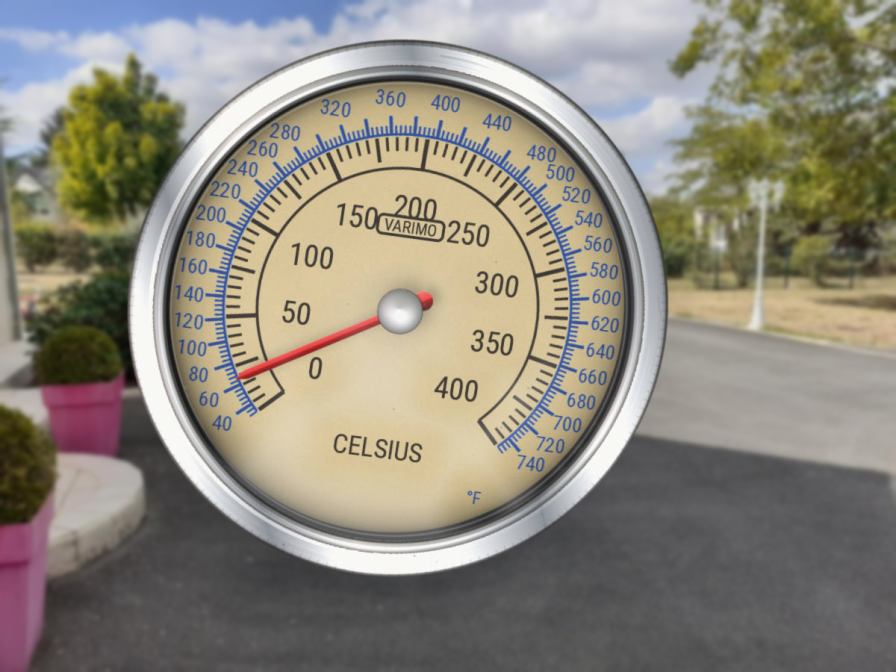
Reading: 20 °C
